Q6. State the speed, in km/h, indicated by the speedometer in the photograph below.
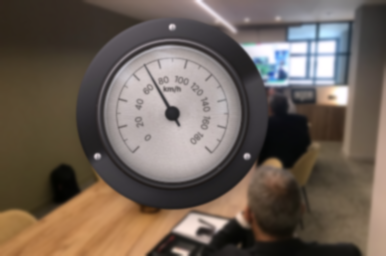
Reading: 70 km/h
